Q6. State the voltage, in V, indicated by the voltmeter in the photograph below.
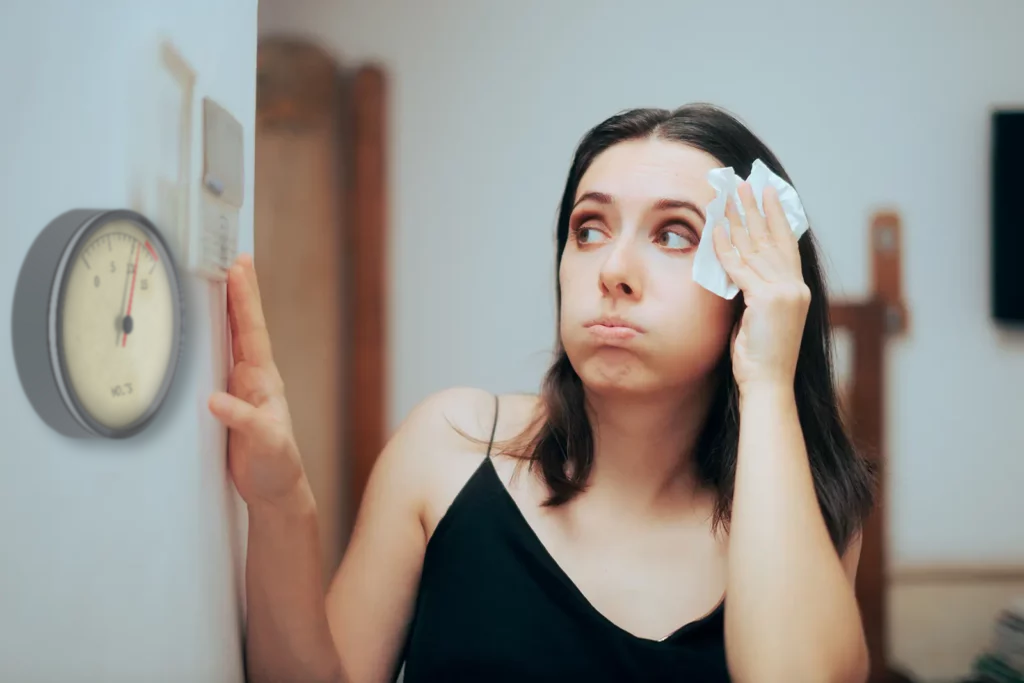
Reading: 10 V
